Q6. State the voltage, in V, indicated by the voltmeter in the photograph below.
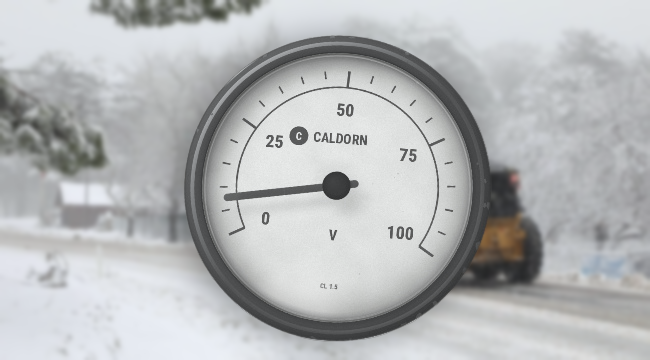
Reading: 7.5 V
